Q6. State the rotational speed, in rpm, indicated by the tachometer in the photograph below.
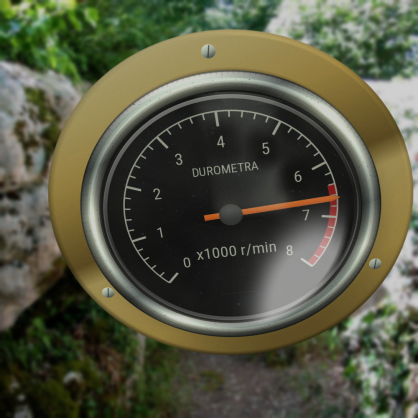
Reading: 6600 rpm
